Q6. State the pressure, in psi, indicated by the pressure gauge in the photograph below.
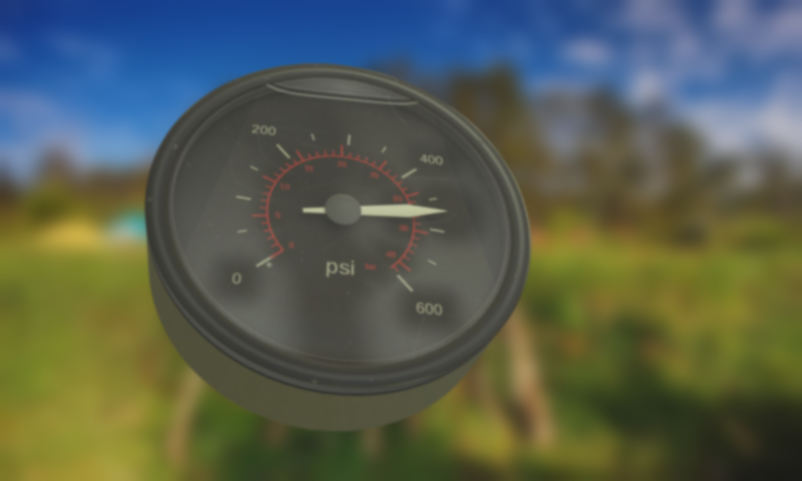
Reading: 475 psi
